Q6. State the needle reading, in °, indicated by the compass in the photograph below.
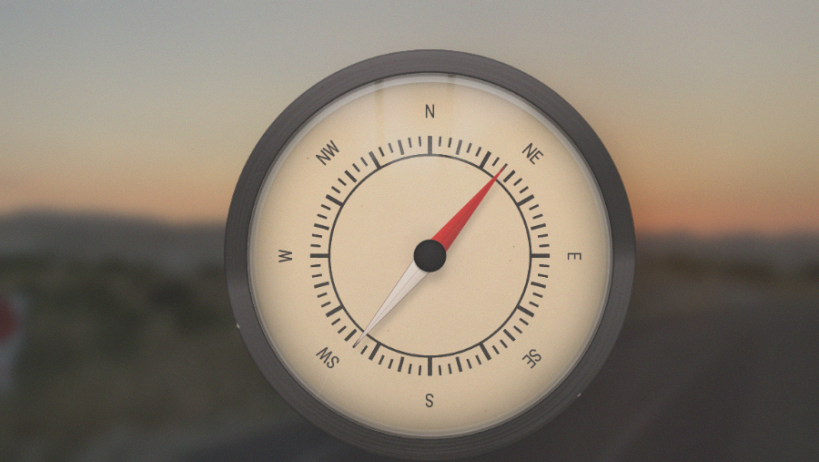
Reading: 40 °
